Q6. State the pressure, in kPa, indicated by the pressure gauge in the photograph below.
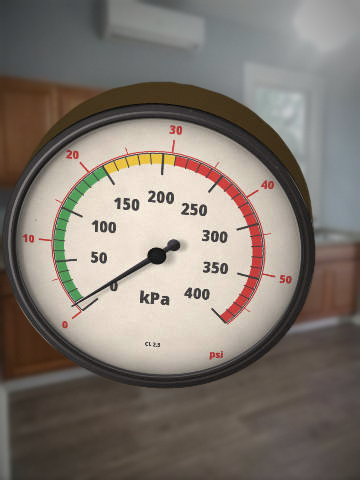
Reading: 10 kPa
